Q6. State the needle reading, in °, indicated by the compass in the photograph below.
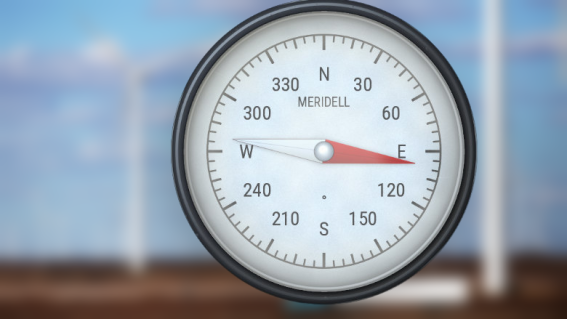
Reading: 97.5 °
